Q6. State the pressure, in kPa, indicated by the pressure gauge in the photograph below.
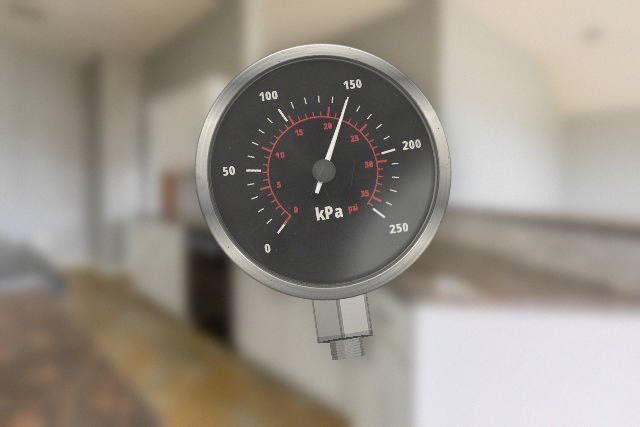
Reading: 150 kPa
